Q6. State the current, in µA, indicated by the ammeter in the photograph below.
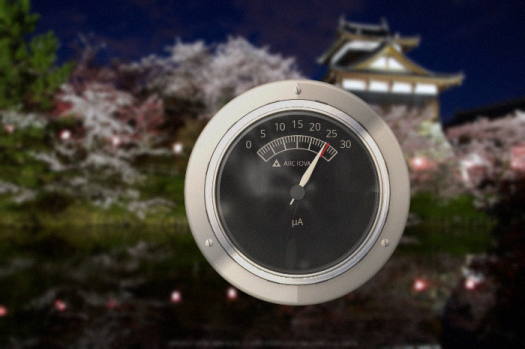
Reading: 25 µA
